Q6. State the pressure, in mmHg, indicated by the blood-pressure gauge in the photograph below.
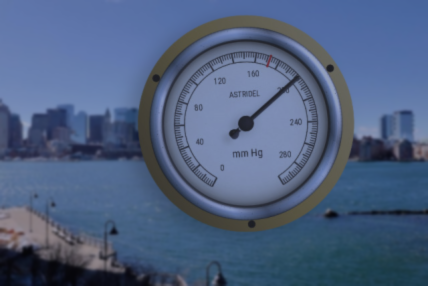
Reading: 200 mmHg
